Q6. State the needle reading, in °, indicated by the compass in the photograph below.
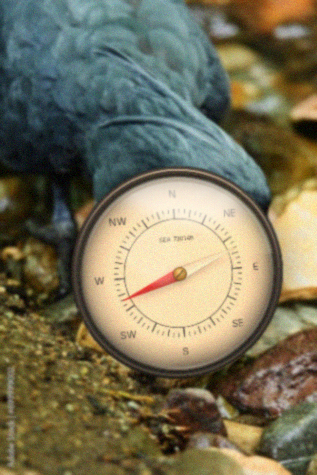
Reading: 250 °
